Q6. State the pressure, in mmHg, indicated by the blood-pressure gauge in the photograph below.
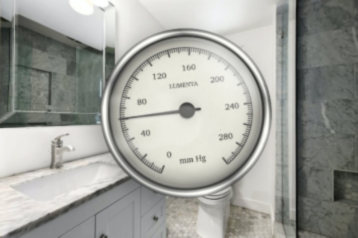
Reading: 60 mmHg
